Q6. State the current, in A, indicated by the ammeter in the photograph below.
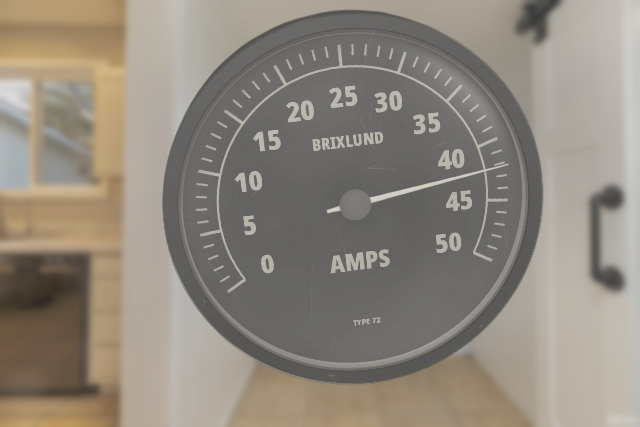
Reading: 42 A
